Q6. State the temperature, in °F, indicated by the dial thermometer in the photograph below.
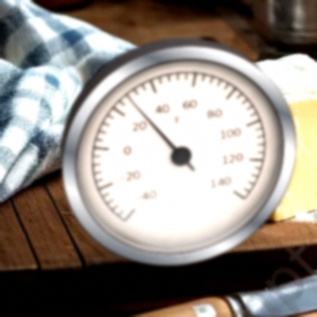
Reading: 28 °F
